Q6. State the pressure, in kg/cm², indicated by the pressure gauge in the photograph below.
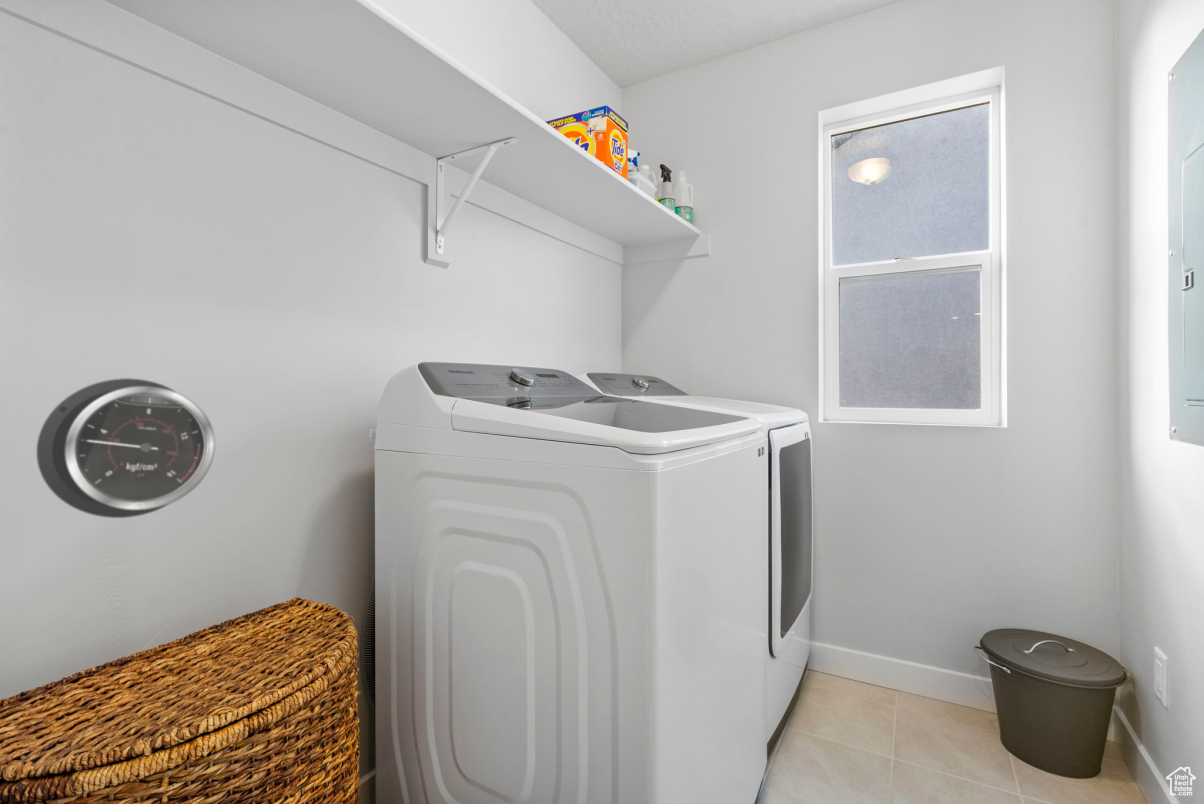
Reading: 3 kg/cm²
